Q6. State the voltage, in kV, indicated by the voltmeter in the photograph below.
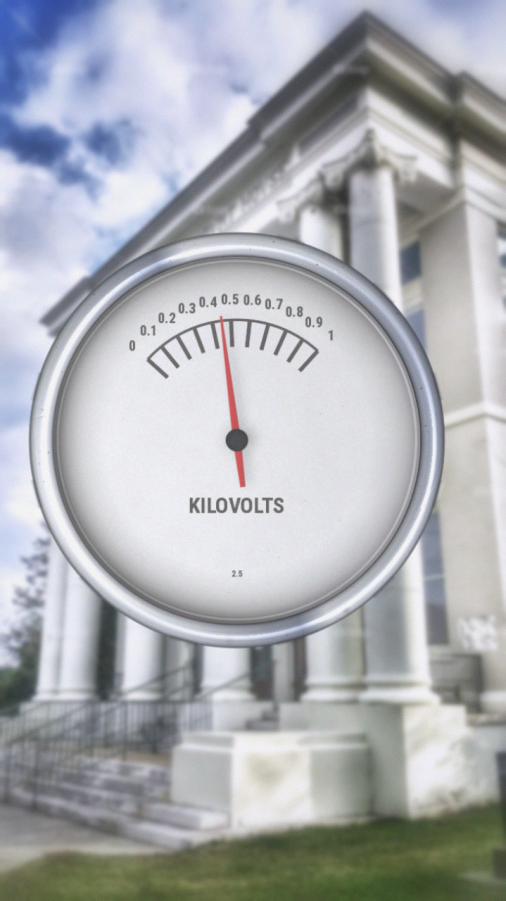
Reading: 0.45 kV
